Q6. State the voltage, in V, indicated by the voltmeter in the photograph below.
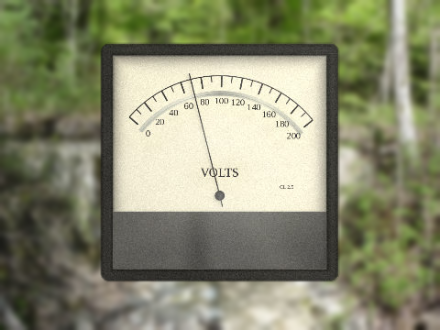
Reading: 70 V
